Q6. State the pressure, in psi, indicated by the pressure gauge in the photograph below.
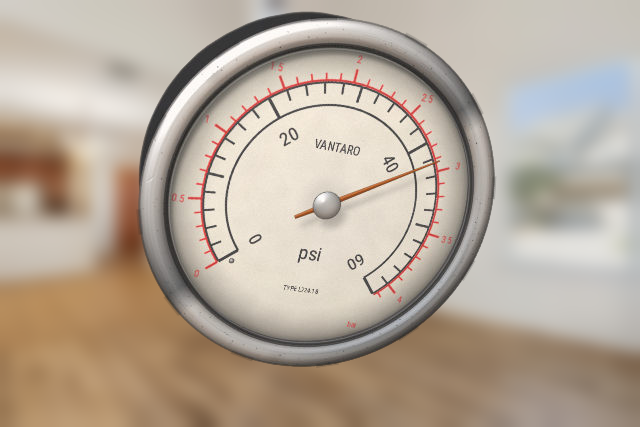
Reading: 42 psi
